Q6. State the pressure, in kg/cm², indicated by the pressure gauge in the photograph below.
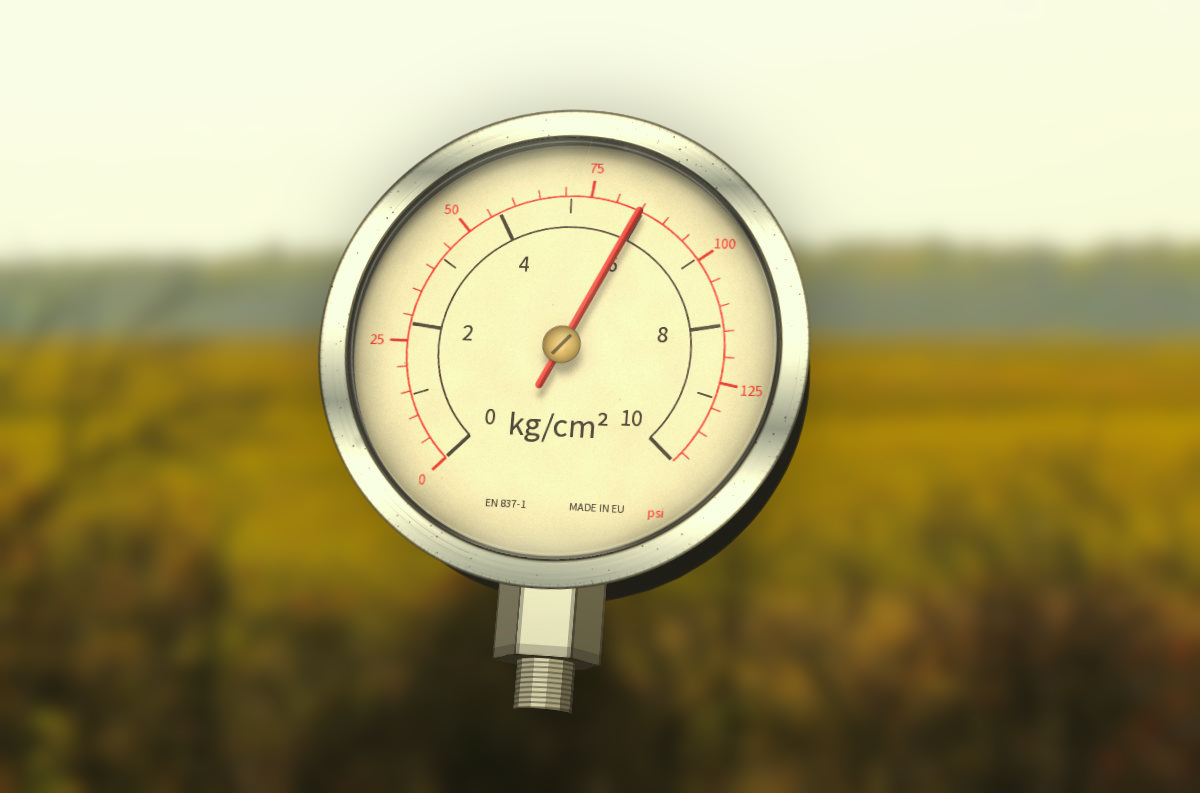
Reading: 6 kg/cm²
